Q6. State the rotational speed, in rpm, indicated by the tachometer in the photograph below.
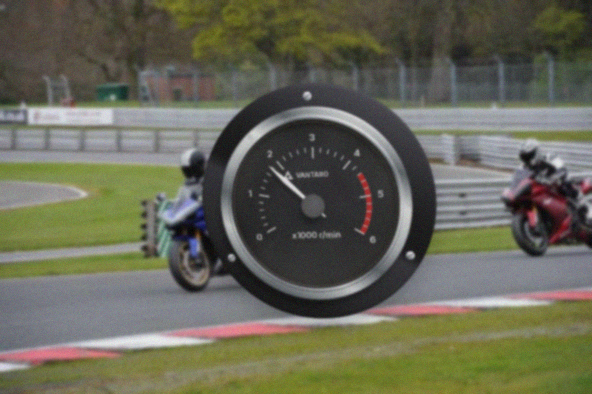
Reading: 1800 rpm
